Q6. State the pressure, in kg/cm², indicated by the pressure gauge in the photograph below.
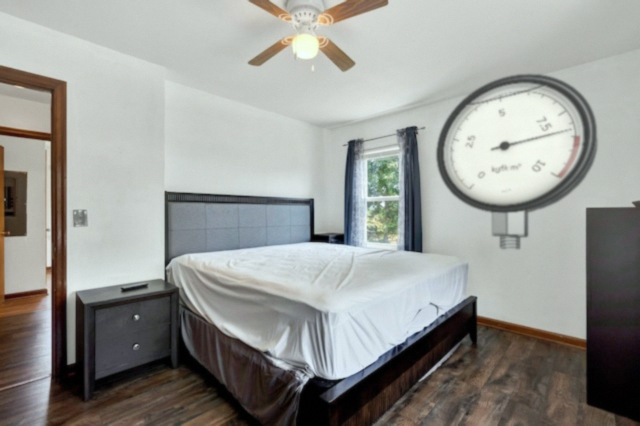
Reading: 8.25 kg/cm²
